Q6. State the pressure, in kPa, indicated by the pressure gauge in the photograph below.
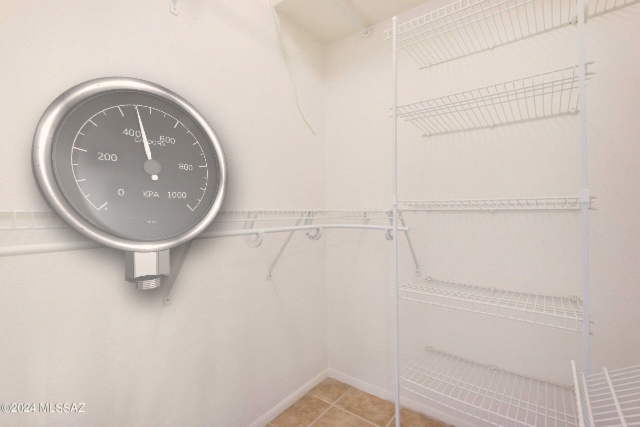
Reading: 450 kPa
